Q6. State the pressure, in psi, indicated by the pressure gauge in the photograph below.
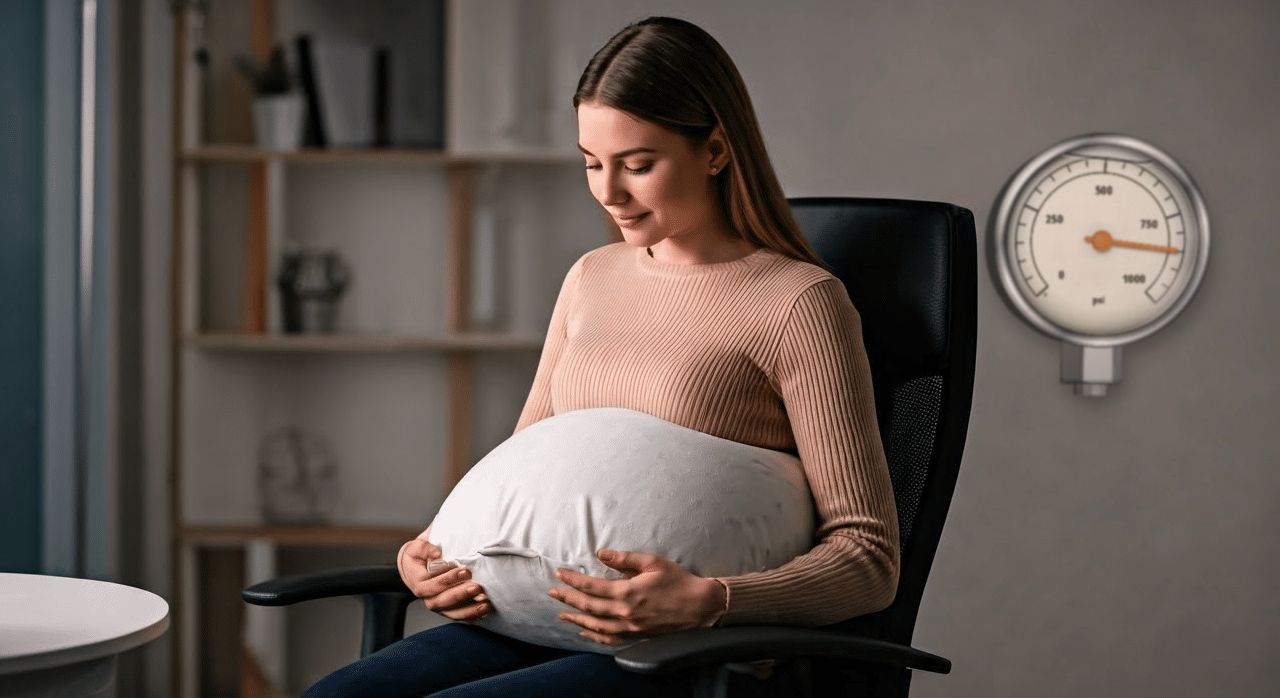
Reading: 850 psi
